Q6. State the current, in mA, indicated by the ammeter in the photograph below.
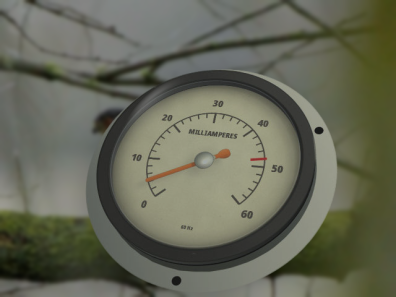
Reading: 4 mA
